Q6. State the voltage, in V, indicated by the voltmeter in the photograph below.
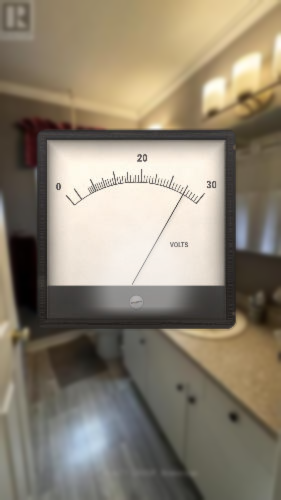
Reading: 27.5 V
